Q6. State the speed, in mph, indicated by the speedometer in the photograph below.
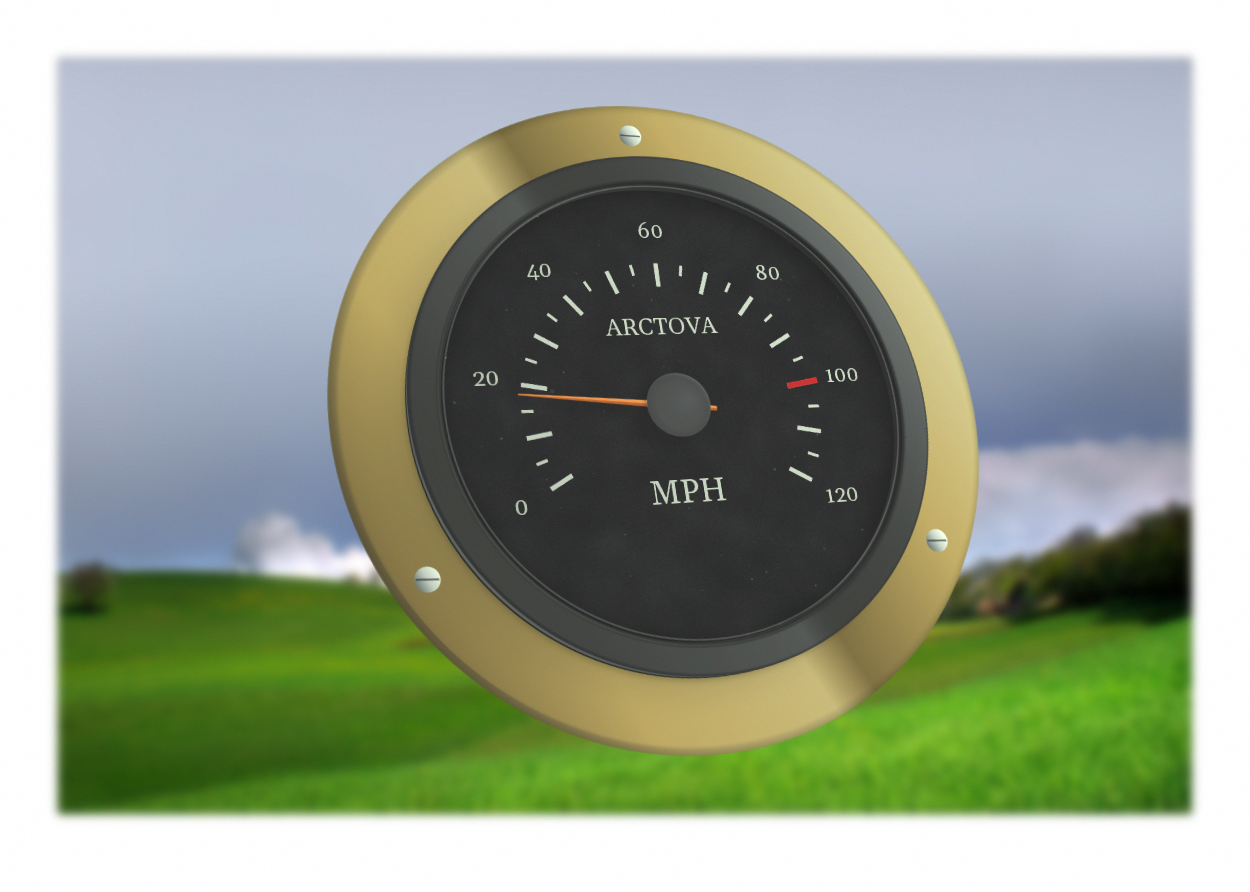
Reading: 17.5 mph
